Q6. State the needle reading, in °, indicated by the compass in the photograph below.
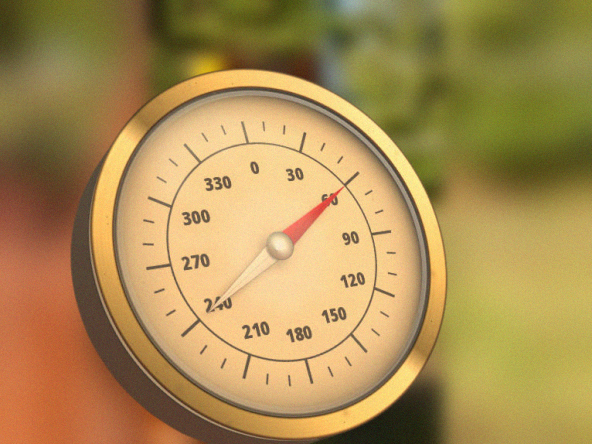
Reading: 60 °
